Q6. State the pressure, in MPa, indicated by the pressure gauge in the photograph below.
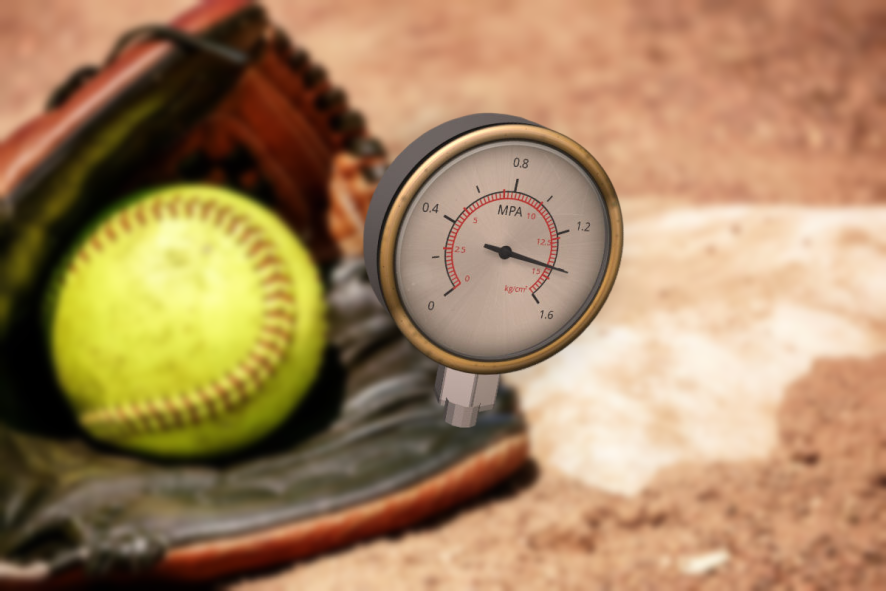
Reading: 1.4 MPa
